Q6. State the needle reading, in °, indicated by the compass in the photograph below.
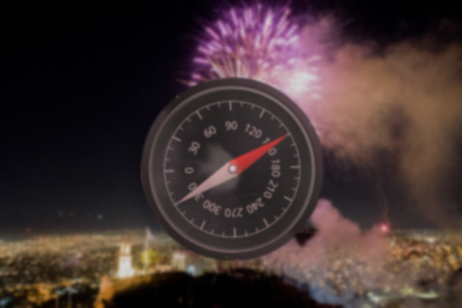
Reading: 150 °
